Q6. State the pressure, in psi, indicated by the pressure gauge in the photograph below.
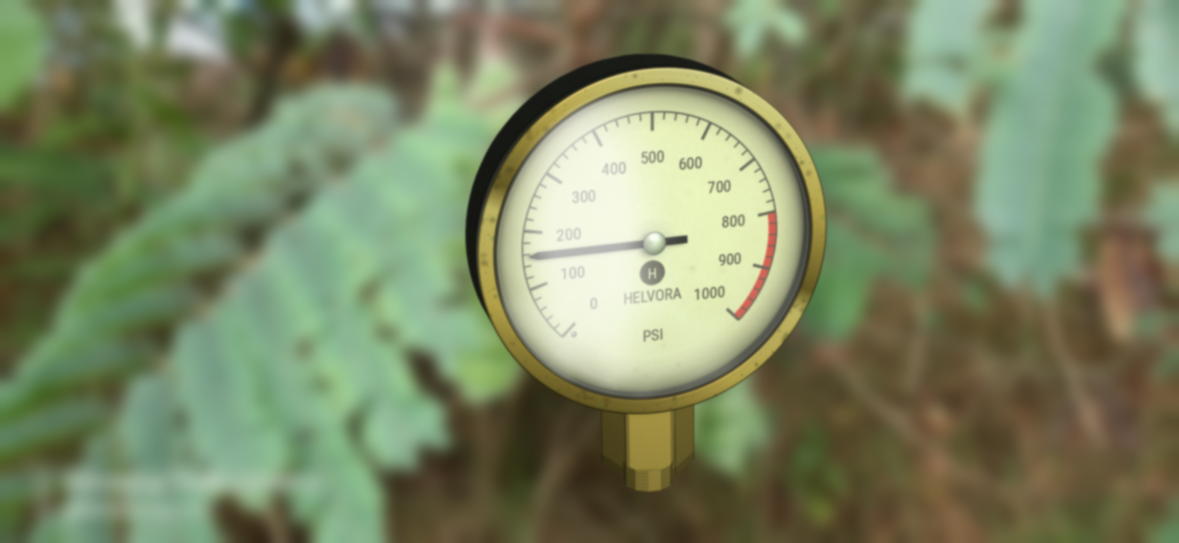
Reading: 160 psi
